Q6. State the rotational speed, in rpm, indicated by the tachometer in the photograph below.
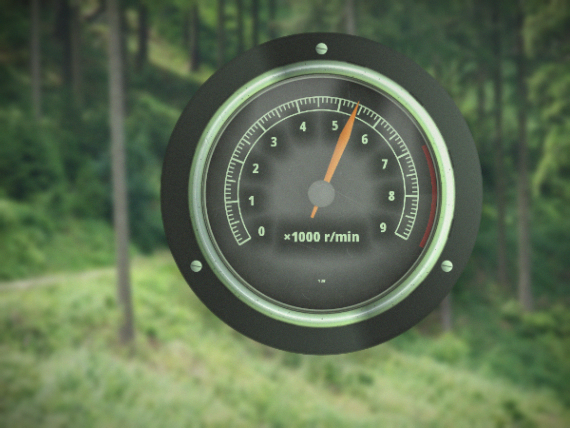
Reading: 5400 rpm
